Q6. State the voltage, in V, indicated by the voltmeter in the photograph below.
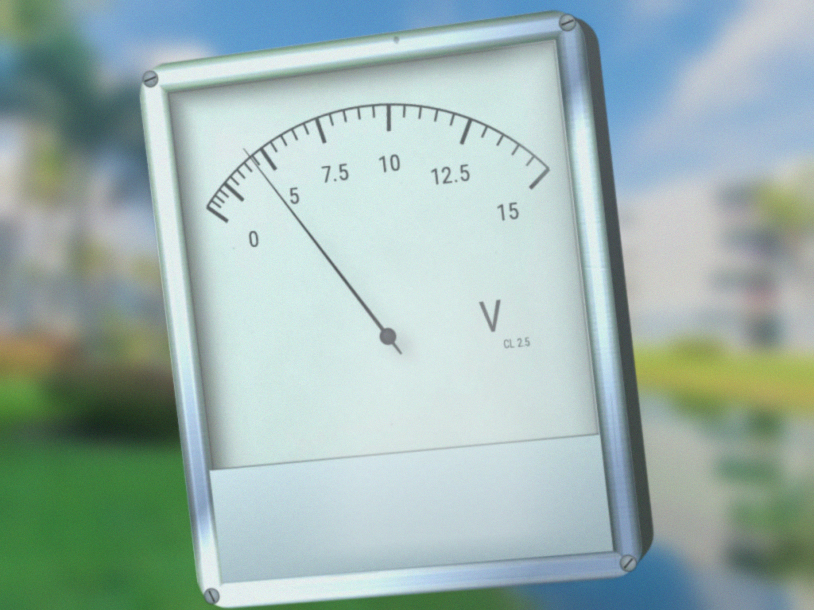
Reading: 4.5 V
